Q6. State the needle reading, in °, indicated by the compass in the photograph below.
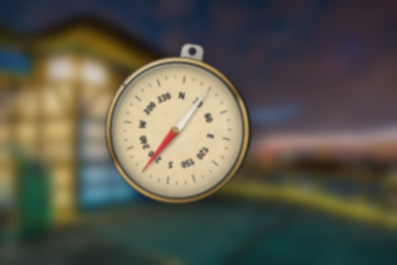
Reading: 210 °
